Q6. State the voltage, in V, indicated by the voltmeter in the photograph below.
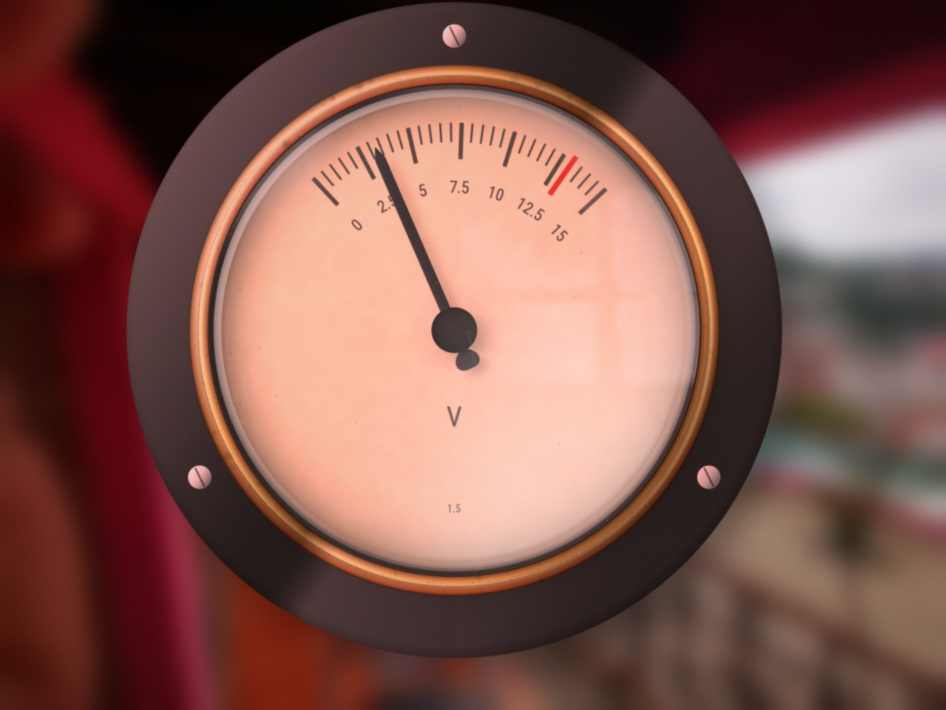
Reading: 3.25 V
